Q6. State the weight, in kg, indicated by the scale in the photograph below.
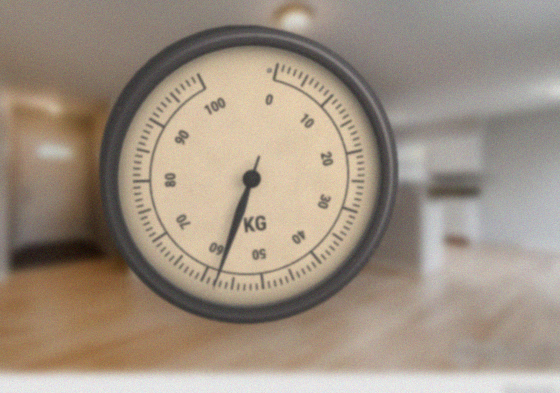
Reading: 58 kg
